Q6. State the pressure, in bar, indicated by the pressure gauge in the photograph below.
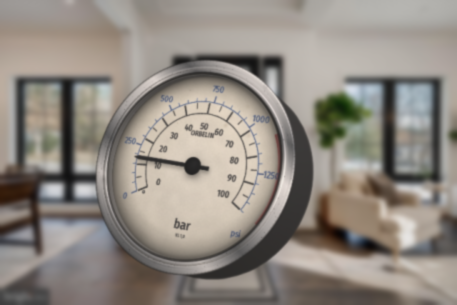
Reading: 12.5 bar
